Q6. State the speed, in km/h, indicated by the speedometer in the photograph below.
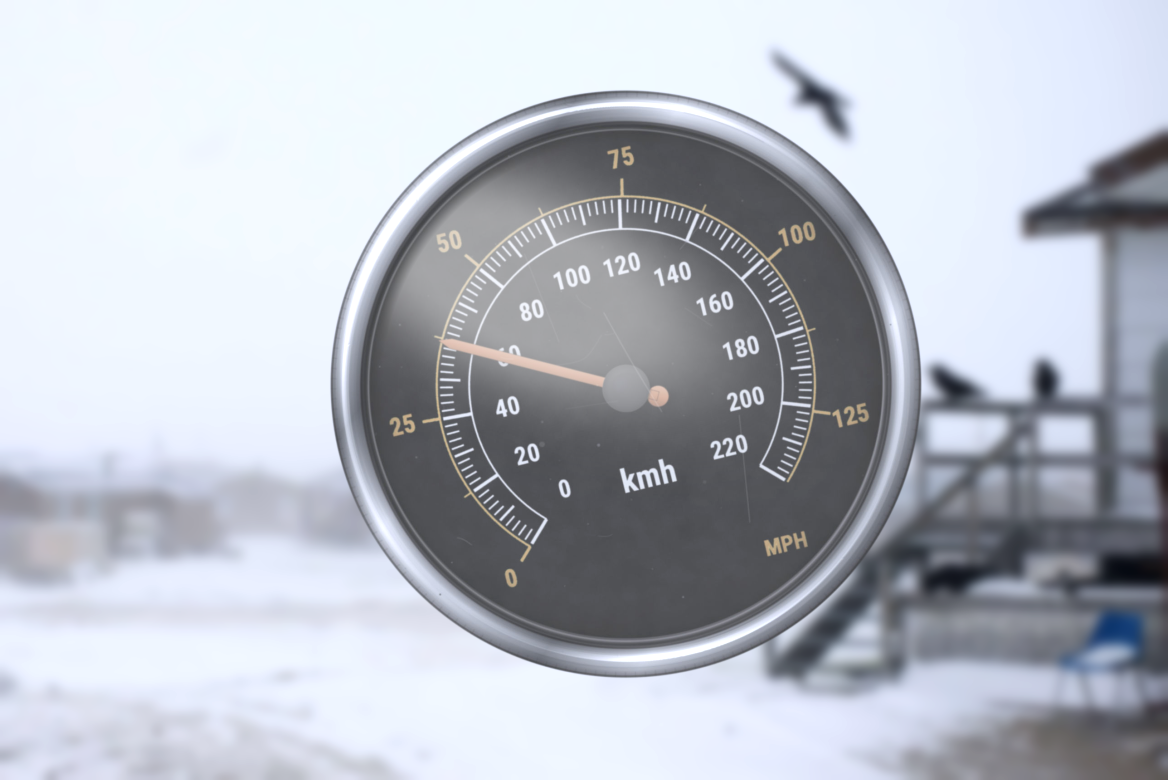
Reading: 60 km/h
